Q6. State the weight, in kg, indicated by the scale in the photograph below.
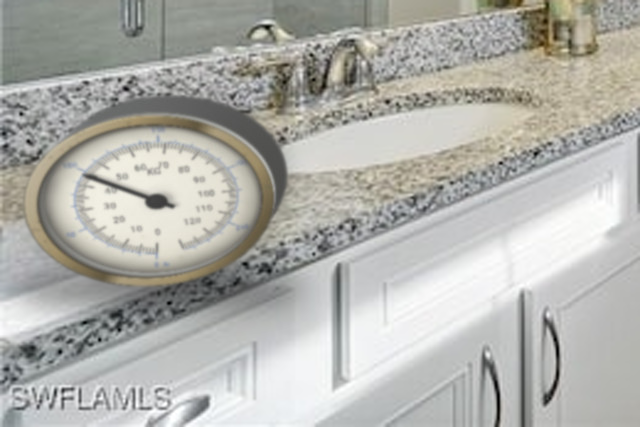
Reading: 45 kg
